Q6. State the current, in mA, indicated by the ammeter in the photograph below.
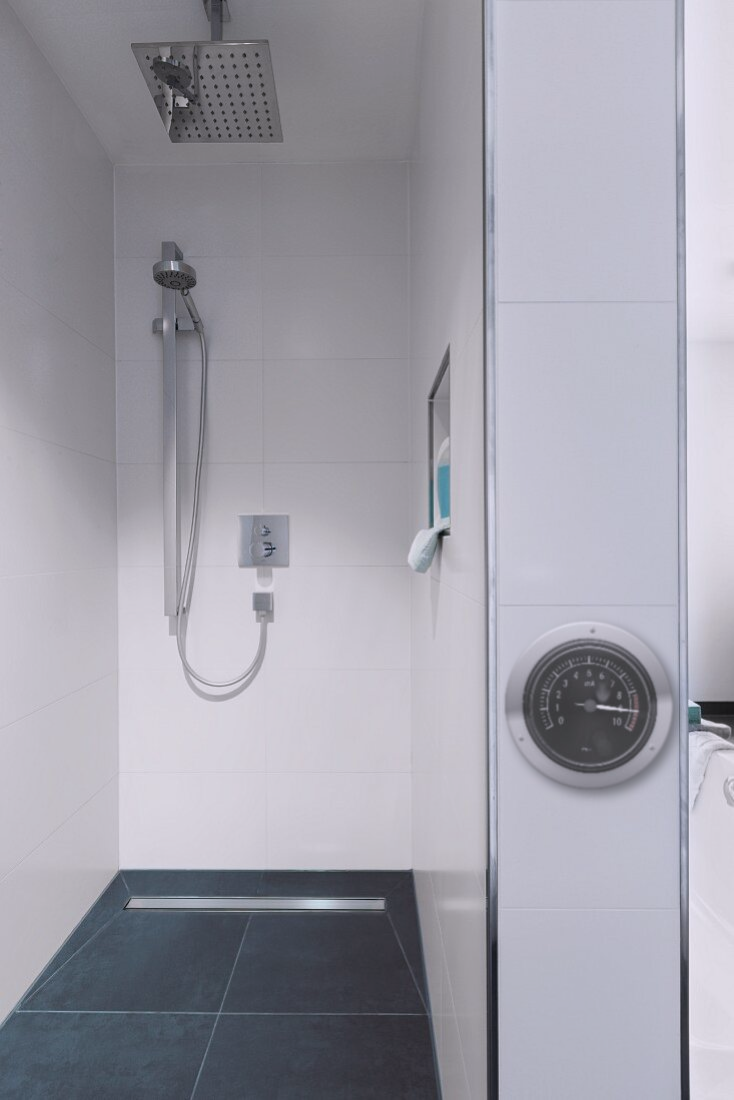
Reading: 9 mA
